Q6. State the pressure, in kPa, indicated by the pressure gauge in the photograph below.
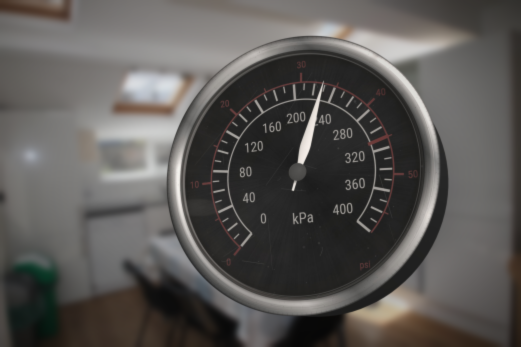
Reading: 230 kPa
